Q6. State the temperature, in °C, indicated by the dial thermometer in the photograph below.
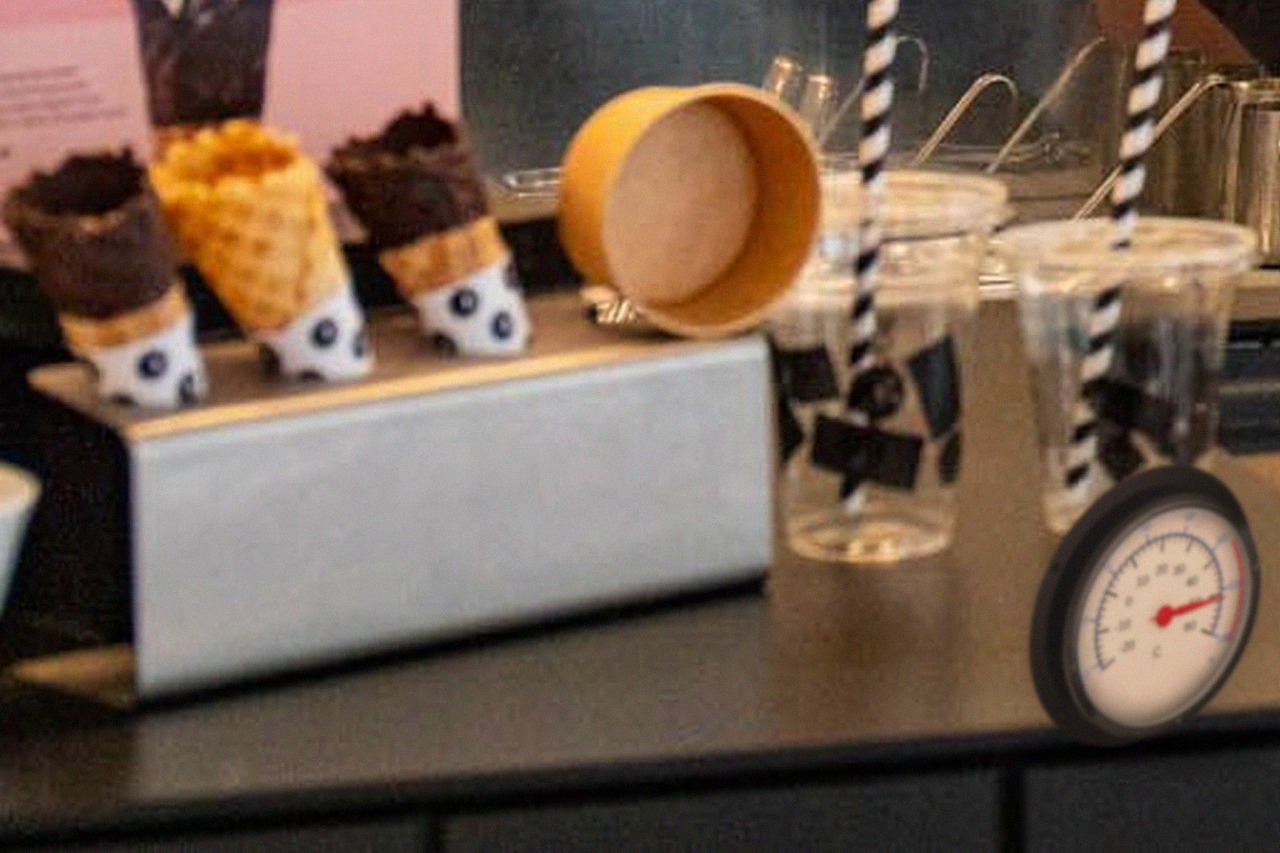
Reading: 50 °C
